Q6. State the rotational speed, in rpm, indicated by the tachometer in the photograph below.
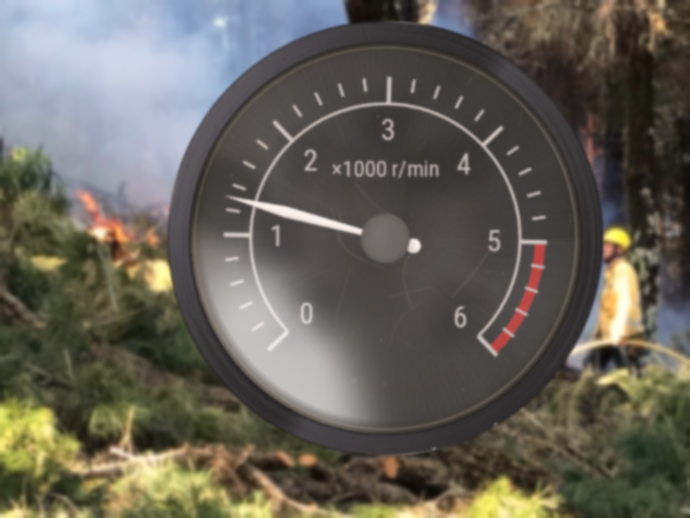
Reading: 1300 rpm
